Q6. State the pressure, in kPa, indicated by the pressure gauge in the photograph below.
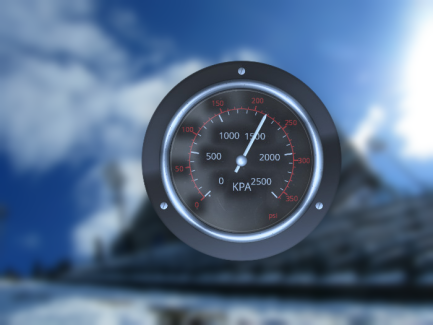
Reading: 1500 kPa
